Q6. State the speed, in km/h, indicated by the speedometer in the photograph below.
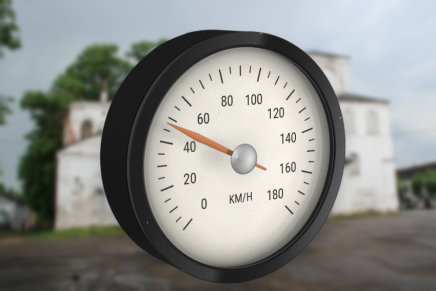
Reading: 47.5 km/h
